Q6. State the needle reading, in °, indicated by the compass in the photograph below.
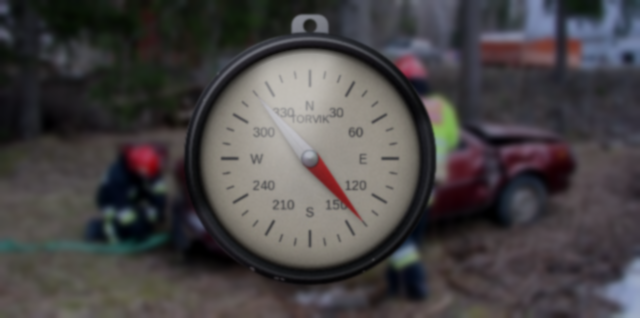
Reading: 140 °
